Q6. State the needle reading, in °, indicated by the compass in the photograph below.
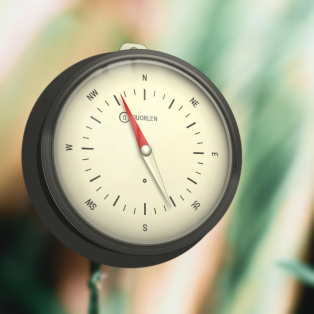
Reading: 335 °
